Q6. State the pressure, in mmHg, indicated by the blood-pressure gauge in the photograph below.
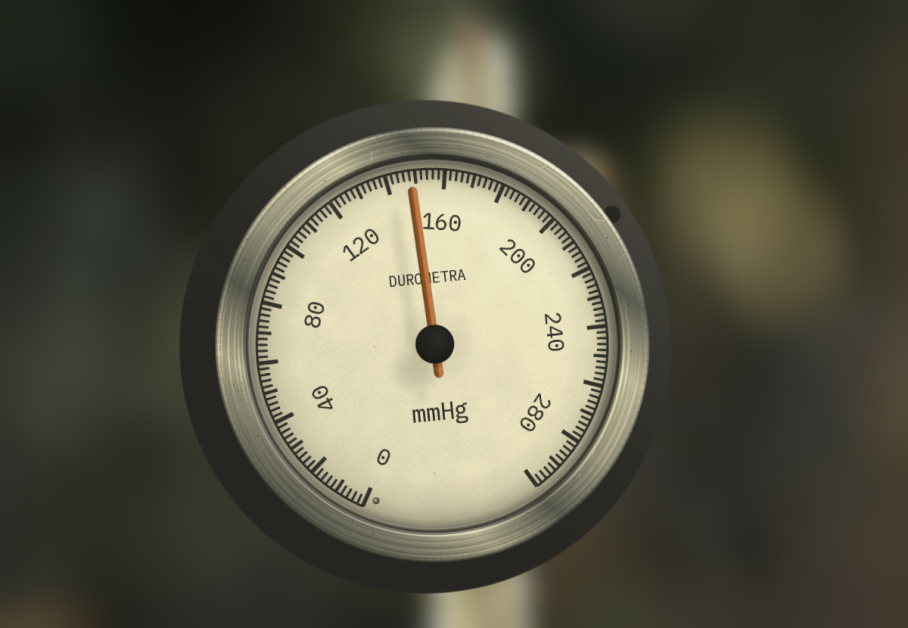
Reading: 148 mmHg
